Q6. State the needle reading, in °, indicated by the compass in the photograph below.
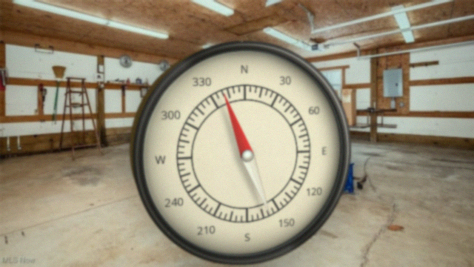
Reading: 340 °
